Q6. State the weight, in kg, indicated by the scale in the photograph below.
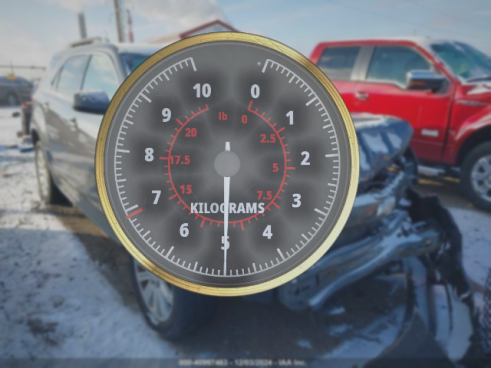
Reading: 5 kg
